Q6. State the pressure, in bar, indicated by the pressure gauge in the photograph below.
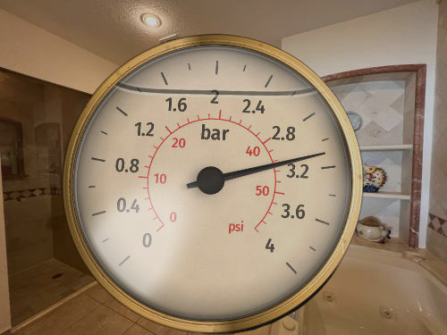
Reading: 3.1 bar
